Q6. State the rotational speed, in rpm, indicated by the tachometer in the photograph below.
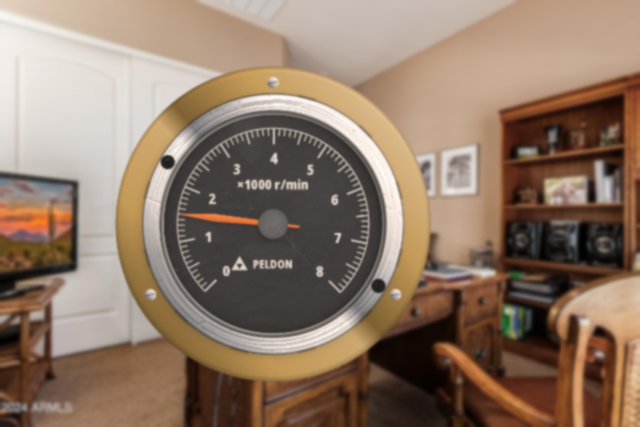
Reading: 1500 rpm
